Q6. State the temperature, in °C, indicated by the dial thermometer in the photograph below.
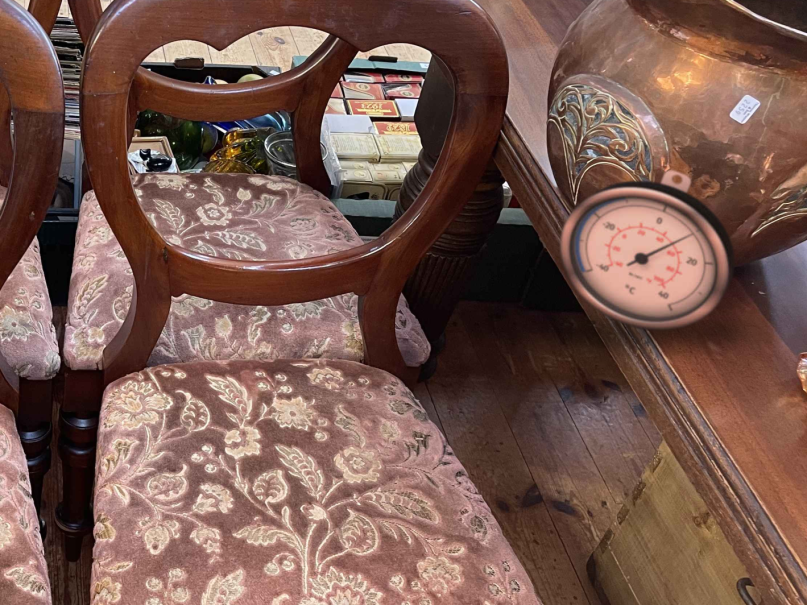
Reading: 10 °C
